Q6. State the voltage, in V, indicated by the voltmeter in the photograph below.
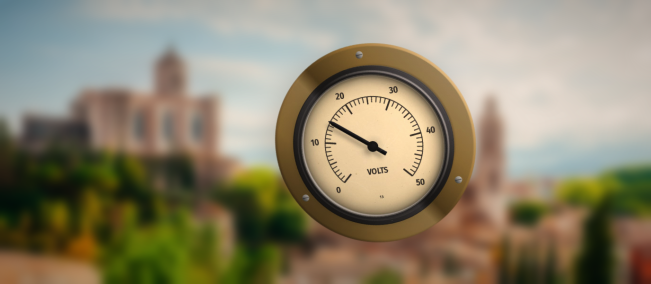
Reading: 15 V
